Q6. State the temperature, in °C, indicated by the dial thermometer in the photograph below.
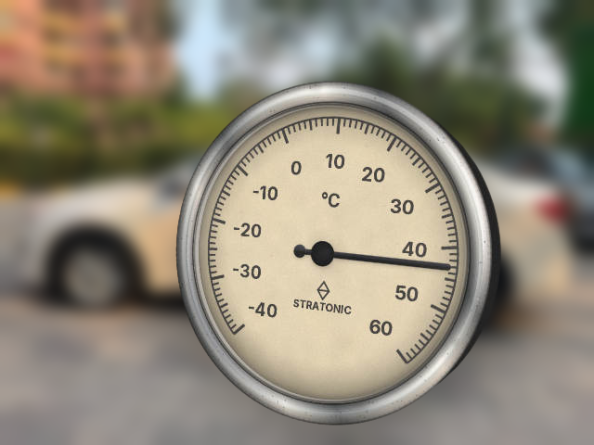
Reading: 43 °C
